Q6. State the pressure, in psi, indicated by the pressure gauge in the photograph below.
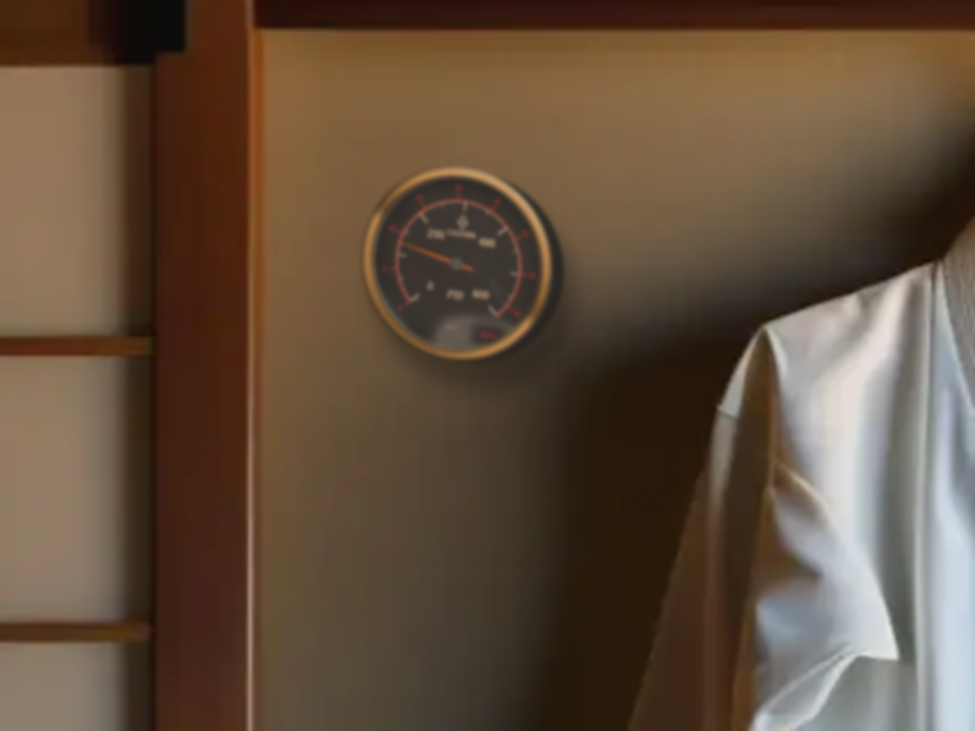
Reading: 125 psi
